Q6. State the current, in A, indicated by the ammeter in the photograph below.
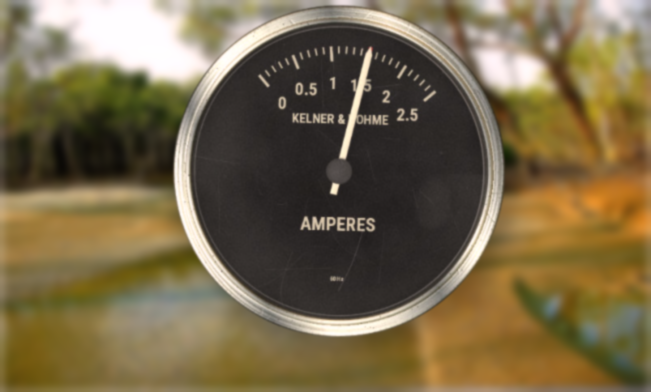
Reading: 1.5 A
